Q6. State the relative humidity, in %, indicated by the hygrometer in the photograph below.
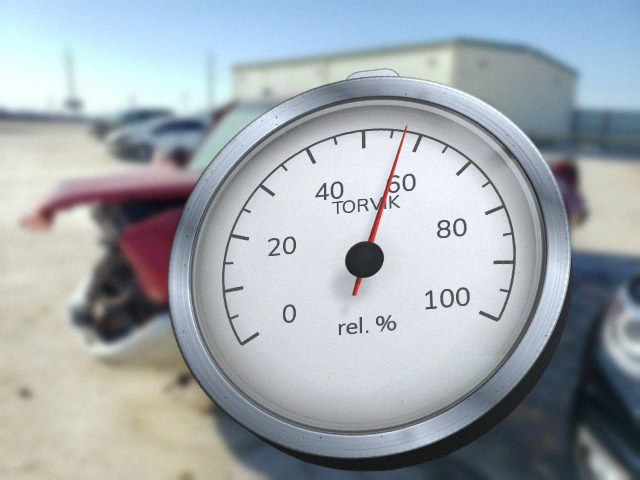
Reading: 57.5 %
